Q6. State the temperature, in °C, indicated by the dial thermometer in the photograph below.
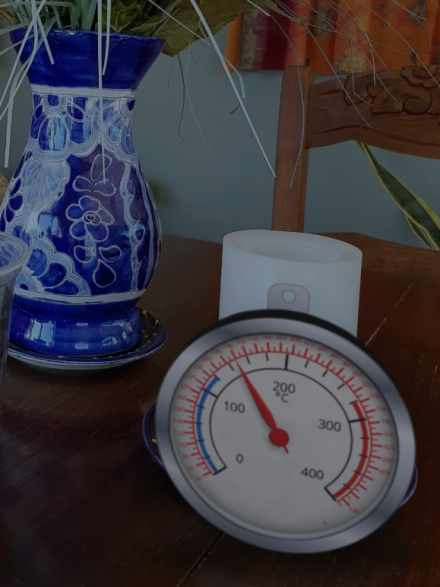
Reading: 150 °C
